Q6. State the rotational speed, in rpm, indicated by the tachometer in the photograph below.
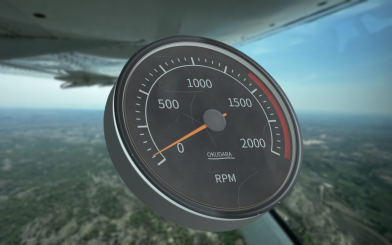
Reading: 50 rpm
